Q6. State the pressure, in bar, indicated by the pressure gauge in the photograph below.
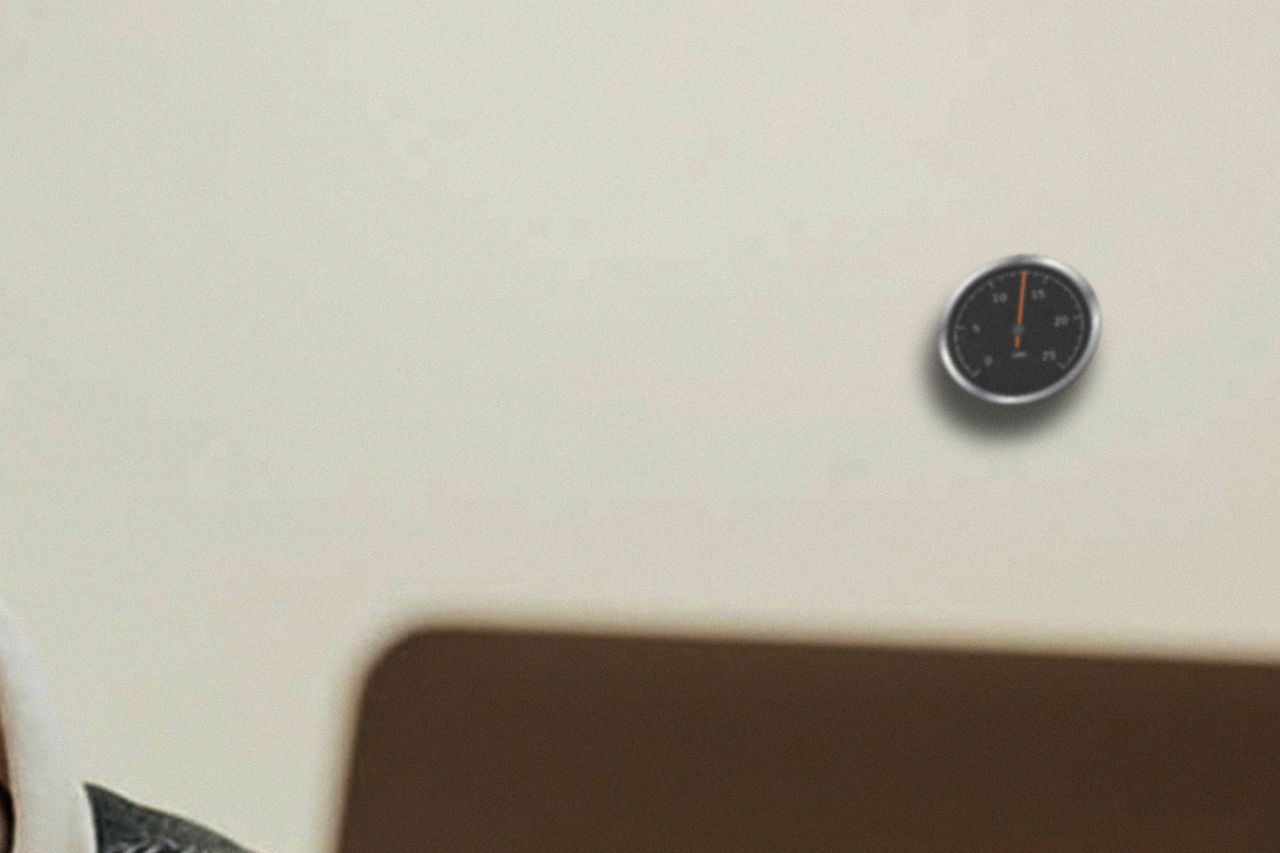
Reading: 13 bar
